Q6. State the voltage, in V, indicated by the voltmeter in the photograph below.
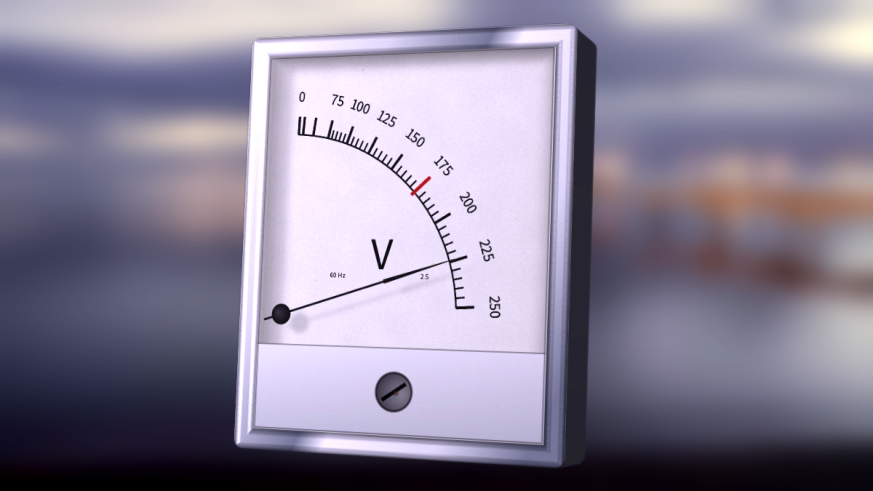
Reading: 225 V
